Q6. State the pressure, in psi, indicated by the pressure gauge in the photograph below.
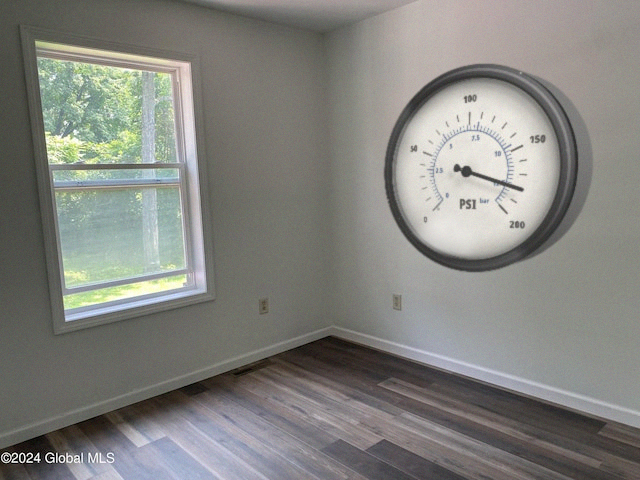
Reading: 180 psi
